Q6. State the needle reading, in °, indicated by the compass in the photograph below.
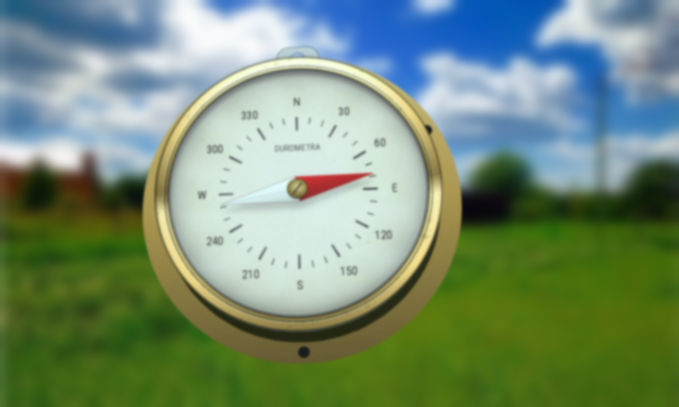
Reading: 80 °
